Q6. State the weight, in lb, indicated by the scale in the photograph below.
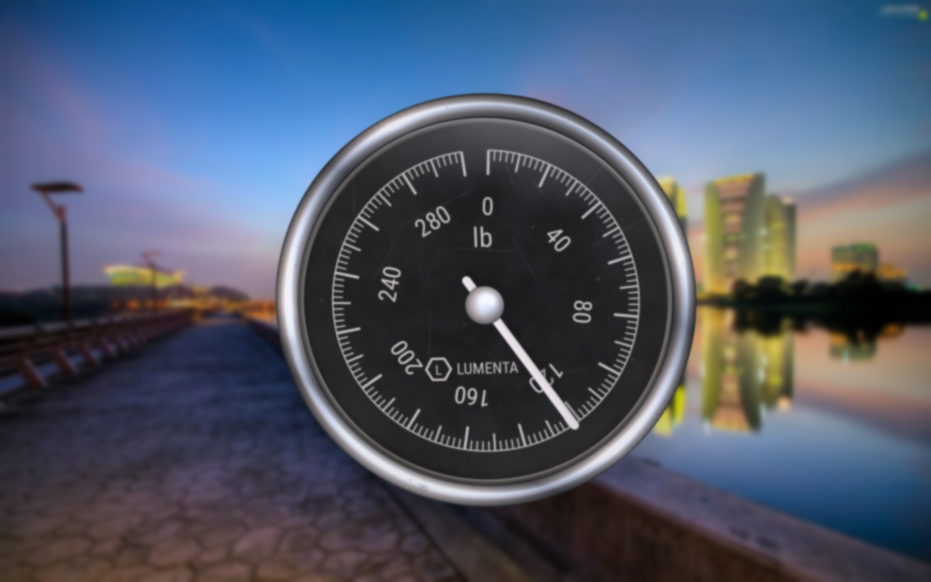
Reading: 122 lb
